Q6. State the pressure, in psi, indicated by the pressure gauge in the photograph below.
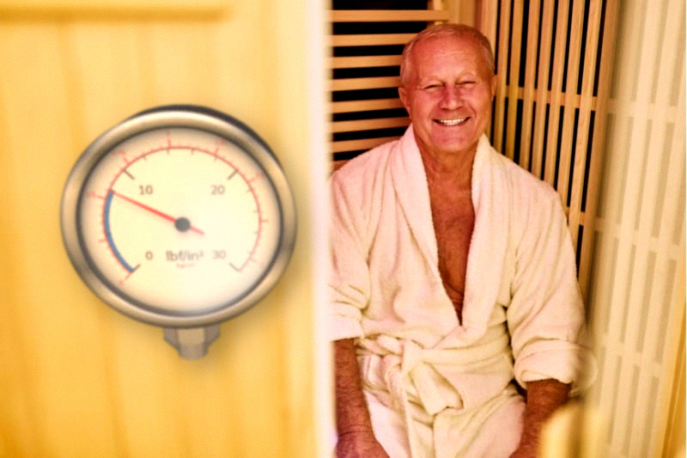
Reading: 8 psi
